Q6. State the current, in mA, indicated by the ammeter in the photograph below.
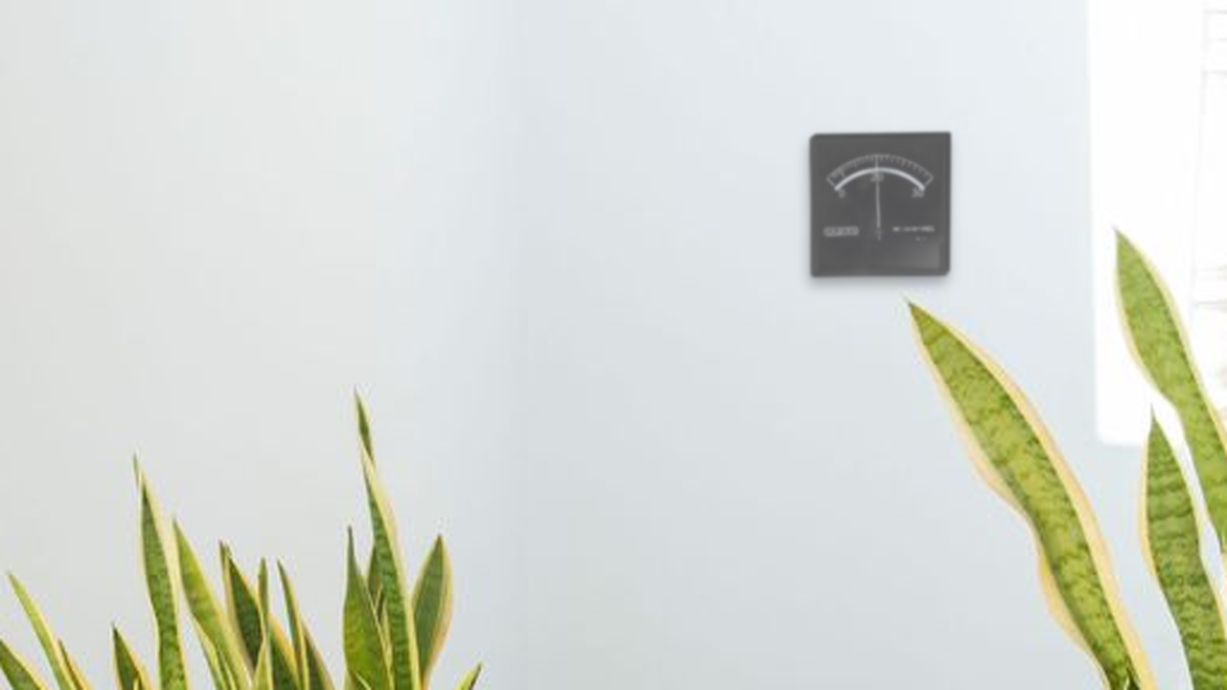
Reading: 20 mA
